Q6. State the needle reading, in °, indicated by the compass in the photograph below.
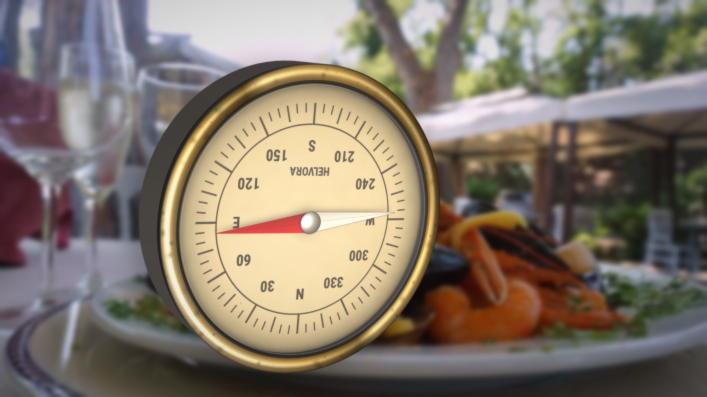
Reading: 85 °
